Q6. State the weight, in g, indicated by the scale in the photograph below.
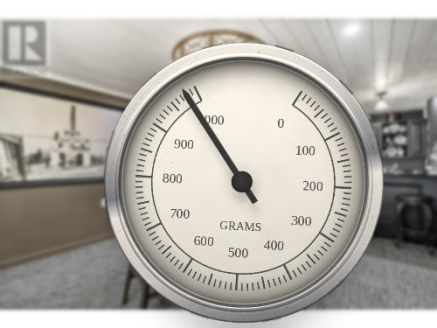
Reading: 980 g
